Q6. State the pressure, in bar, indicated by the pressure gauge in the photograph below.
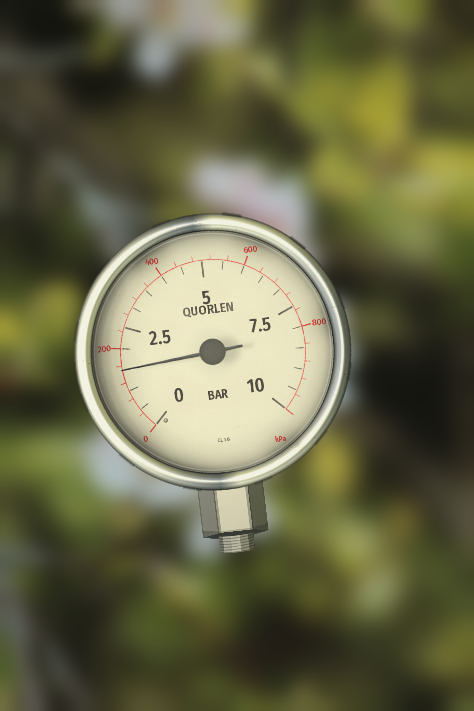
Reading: 1.5 bar
